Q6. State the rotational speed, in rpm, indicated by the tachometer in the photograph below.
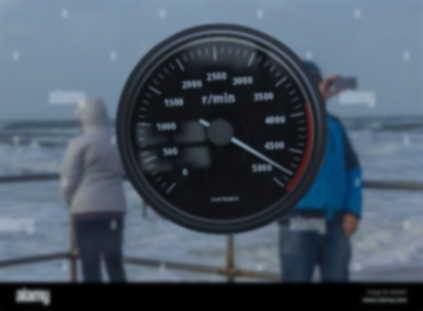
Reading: 4800 rpm
